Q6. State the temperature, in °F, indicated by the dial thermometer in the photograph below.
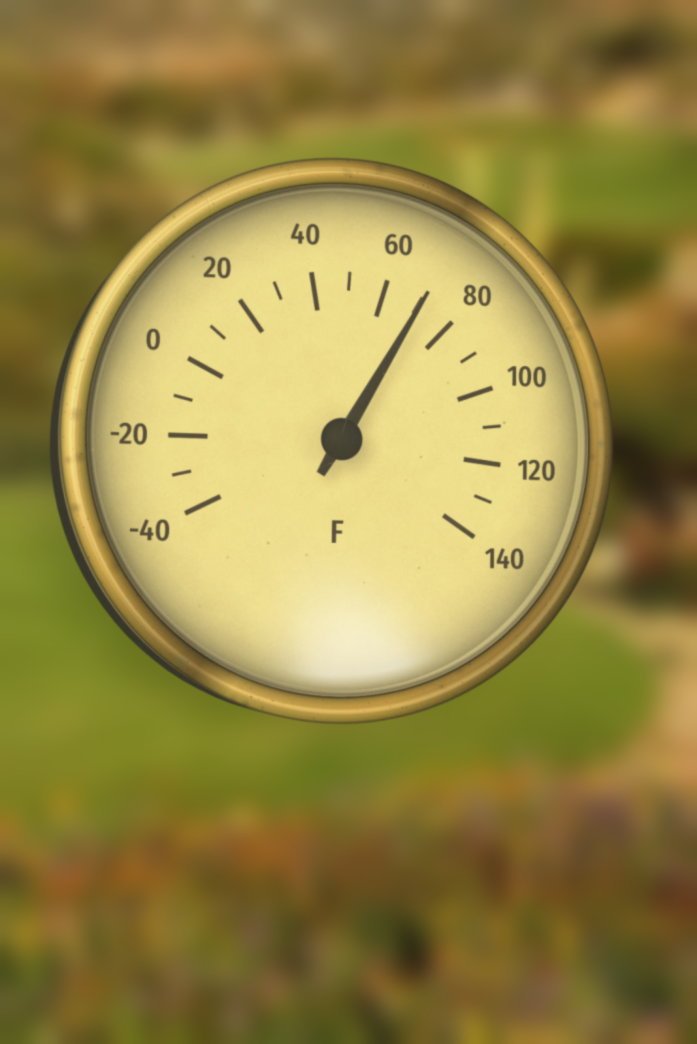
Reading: 70 °F
